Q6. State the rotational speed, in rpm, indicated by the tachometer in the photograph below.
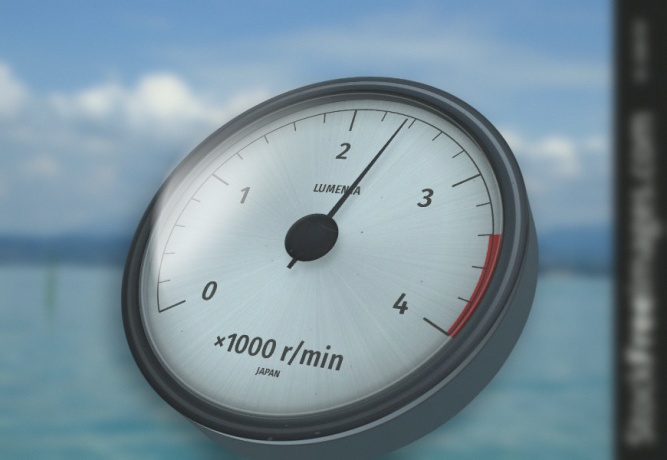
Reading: 2400 rpm
